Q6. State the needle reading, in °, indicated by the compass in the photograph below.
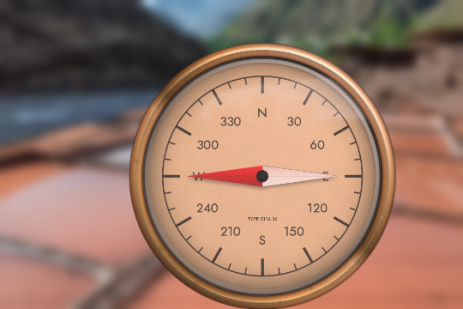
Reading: 270 °
